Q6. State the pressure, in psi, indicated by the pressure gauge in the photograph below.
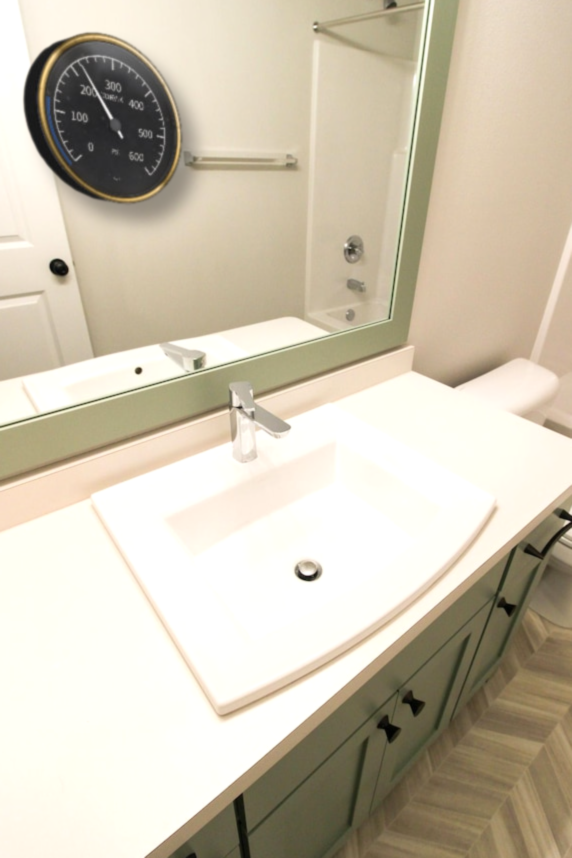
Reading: 220 psi
